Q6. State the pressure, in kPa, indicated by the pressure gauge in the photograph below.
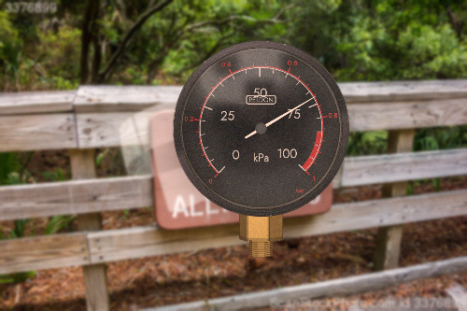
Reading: 72.5 kPa
